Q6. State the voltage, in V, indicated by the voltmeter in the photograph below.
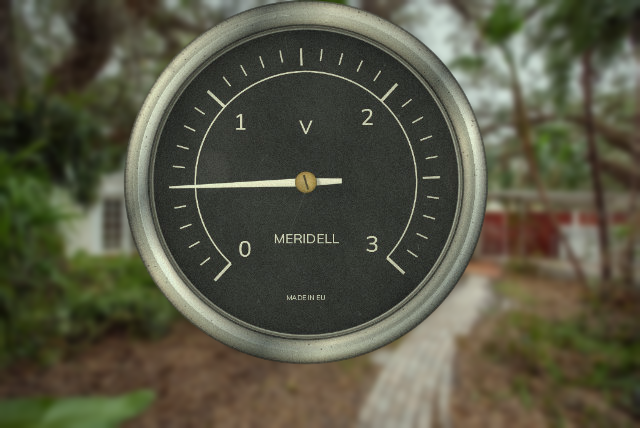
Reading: 0.5 V
